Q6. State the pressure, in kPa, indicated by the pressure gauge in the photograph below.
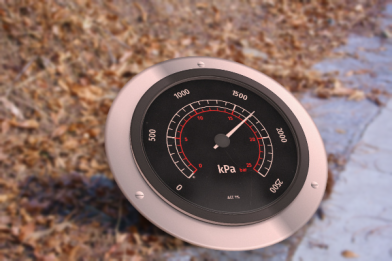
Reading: 1700 kPa
